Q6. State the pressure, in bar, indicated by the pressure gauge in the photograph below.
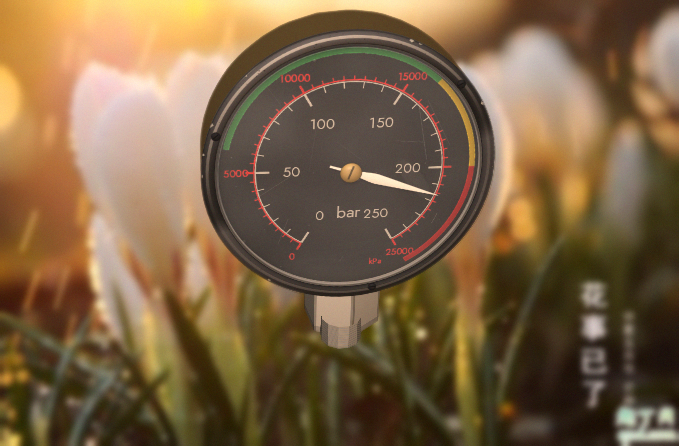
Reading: 215 bar
